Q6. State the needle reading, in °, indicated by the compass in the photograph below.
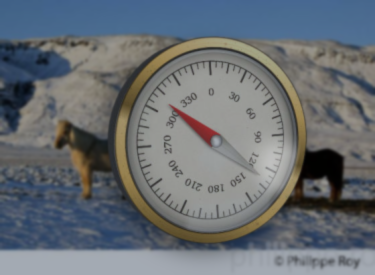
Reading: 310 °
